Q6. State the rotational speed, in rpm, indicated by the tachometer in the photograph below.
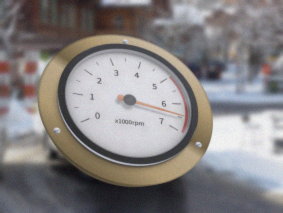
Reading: 6500 rpm
